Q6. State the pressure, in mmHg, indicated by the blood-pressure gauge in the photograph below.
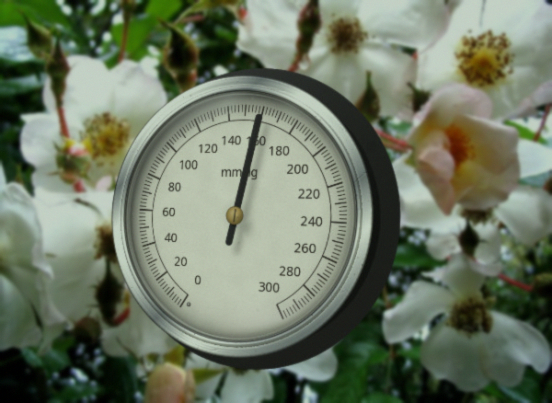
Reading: 160 mmHg
